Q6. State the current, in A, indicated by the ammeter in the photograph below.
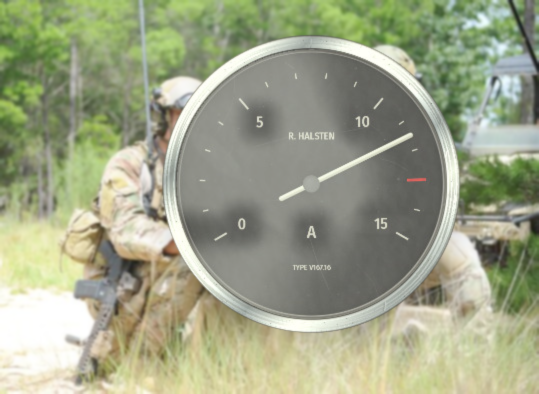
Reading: 11.5 A
